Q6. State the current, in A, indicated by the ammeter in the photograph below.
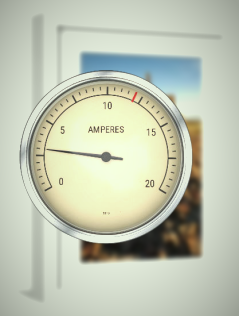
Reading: 3 A
